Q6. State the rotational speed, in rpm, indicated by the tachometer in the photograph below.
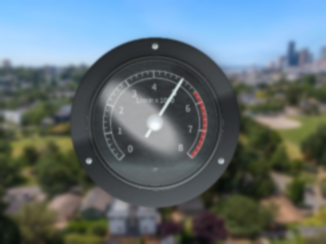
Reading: 5000 rpm
